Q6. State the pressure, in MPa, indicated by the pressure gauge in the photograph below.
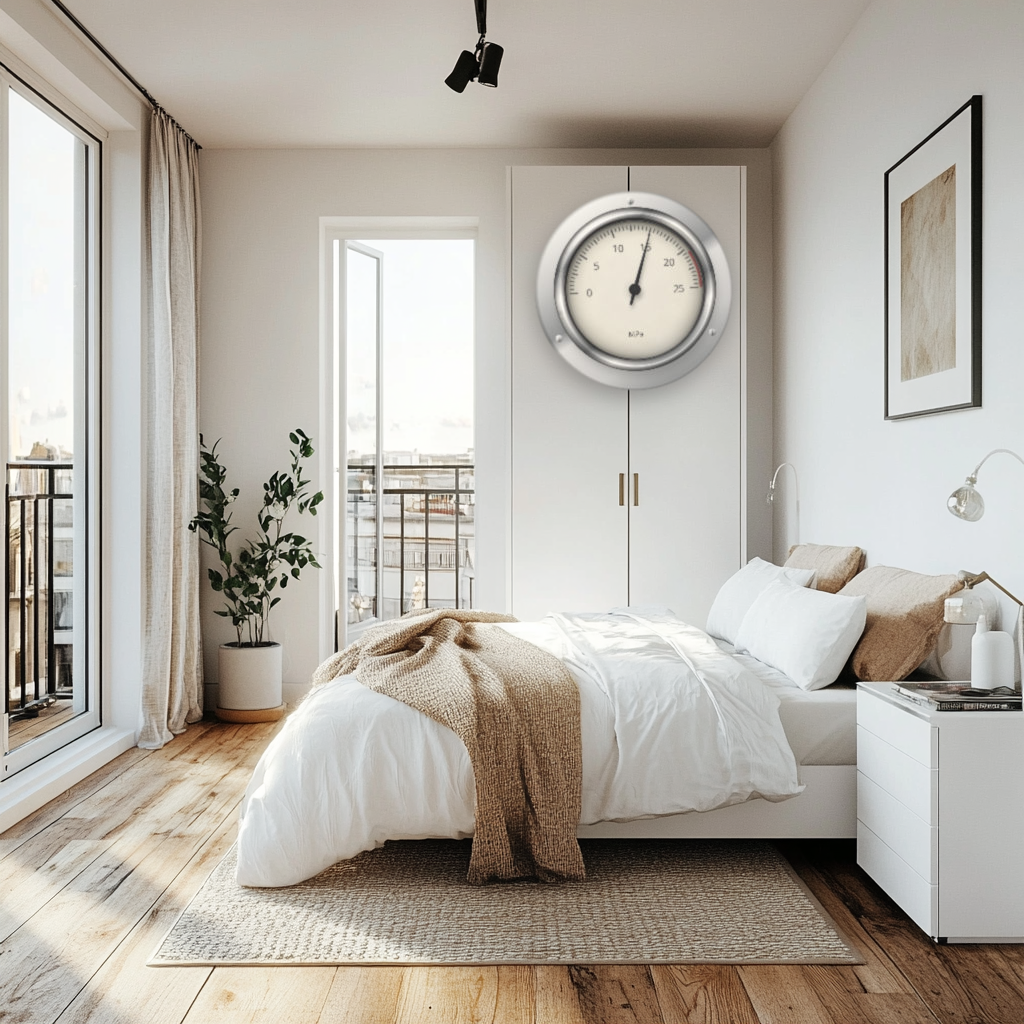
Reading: 15 MPa
